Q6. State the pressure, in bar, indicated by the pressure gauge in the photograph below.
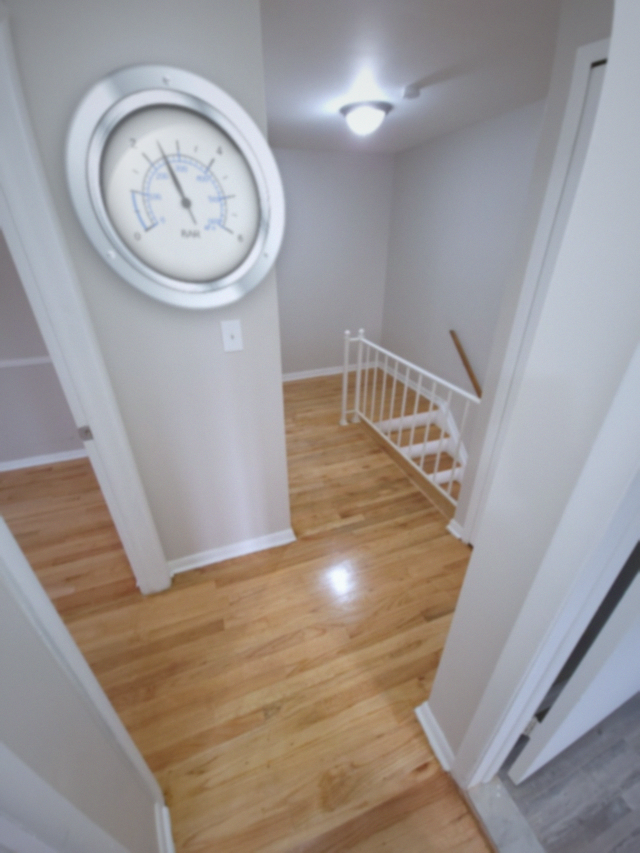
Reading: 2.5 bar
